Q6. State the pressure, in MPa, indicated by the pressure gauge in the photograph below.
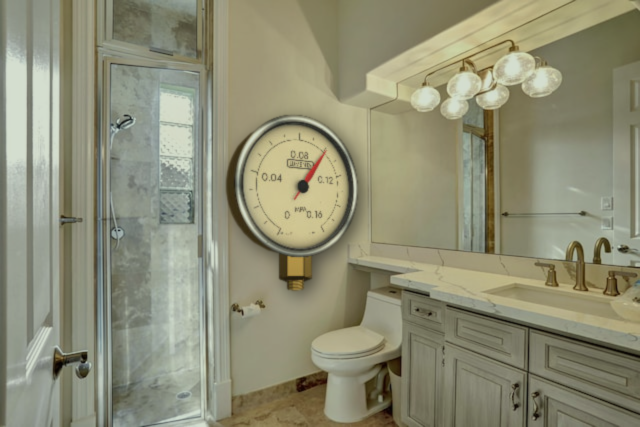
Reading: 0.1 MPa
